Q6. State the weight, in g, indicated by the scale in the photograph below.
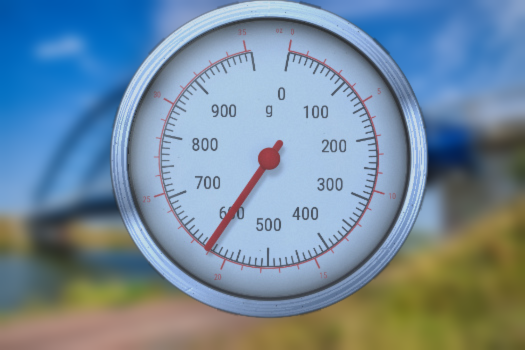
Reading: 600 g
